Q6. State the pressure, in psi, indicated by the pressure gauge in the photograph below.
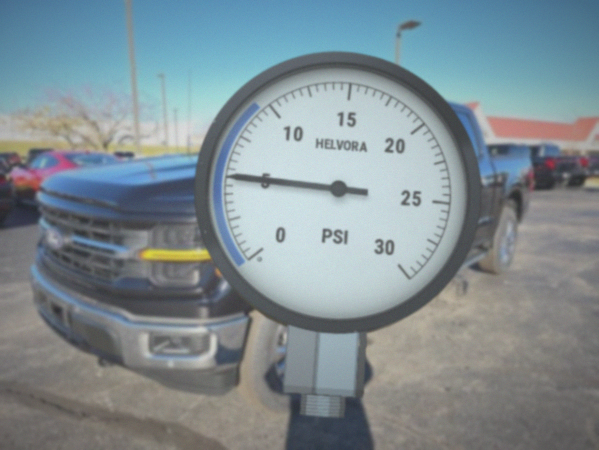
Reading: 5 psi
